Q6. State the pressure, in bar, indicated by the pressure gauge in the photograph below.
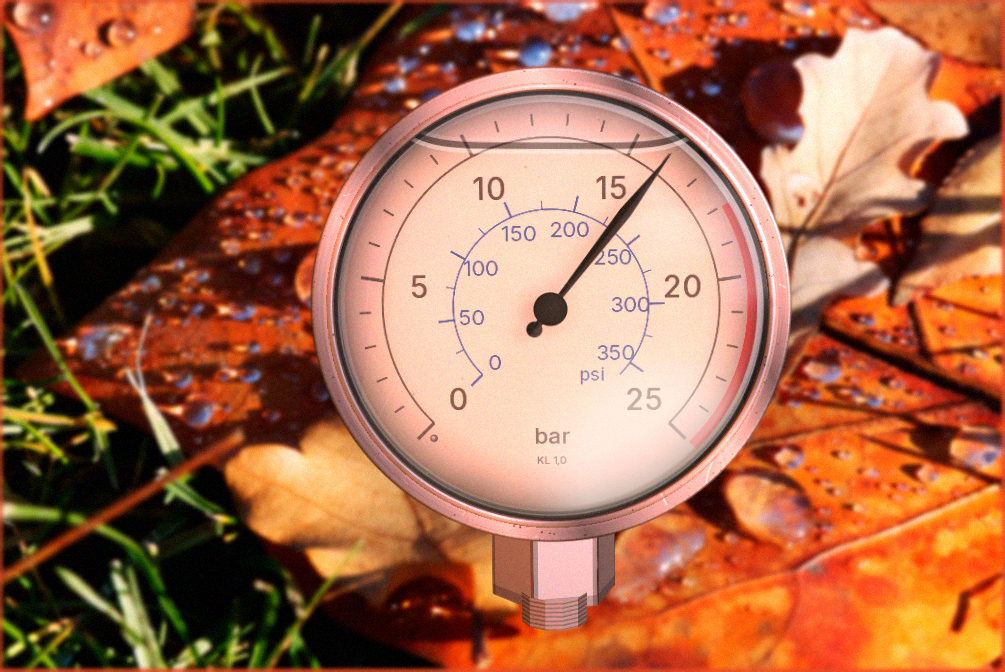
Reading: 16 bar
